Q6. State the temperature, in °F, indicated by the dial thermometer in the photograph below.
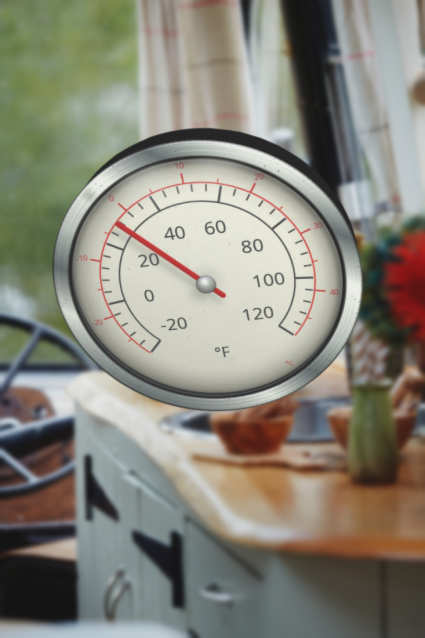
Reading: 28 °F
